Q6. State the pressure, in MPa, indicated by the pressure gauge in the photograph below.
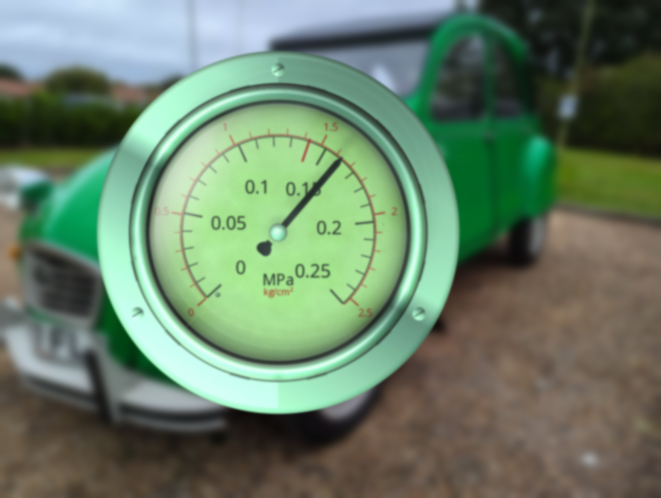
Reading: 0.16 MPa
